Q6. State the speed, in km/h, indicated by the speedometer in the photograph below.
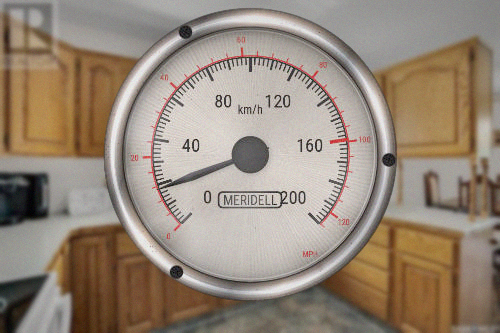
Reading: 18 km/h
